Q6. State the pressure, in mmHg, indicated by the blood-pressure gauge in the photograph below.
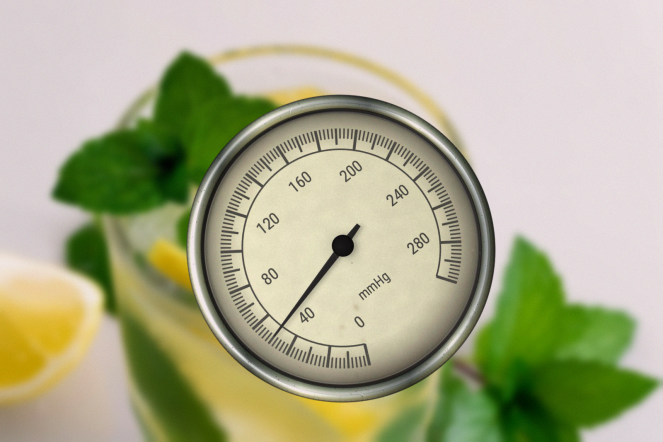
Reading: 50 mmHg
